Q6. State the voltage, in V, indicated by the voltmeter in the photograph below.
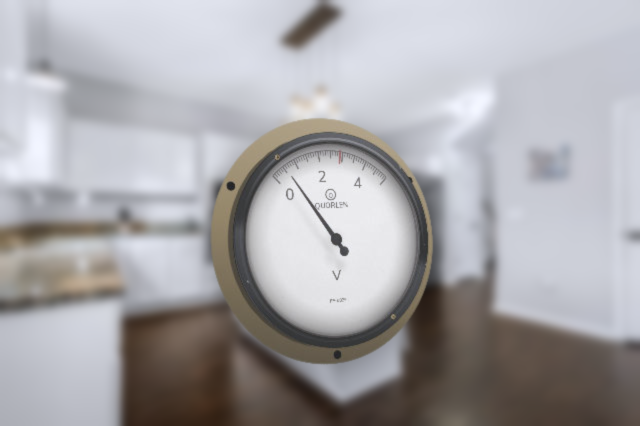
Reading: 0.5 V
